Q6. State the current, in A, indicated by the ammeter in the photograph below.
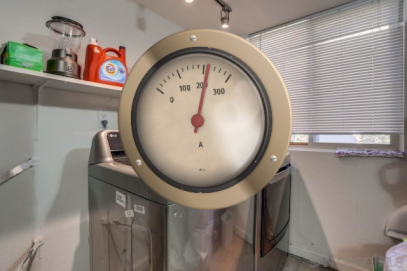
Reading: 220 A
